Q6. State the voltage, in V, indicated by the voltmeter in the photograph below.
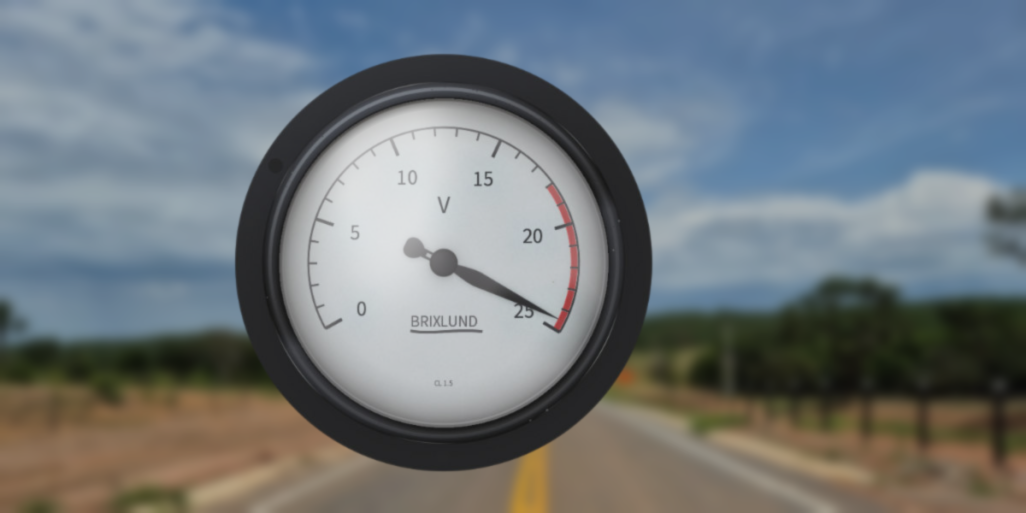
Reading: 24.5 V
